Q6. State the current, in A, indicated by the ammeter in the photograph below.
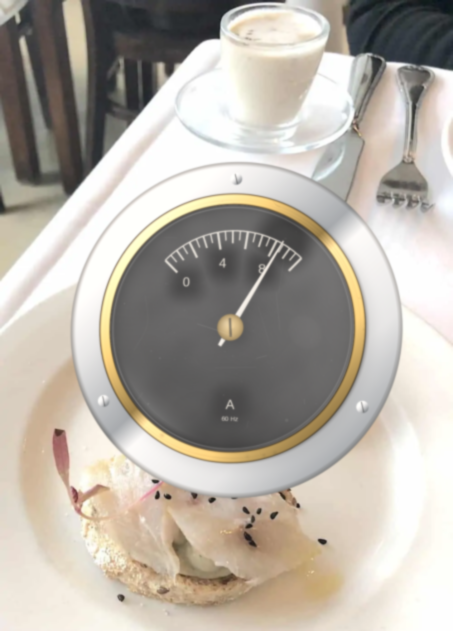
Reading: 8.5 A
